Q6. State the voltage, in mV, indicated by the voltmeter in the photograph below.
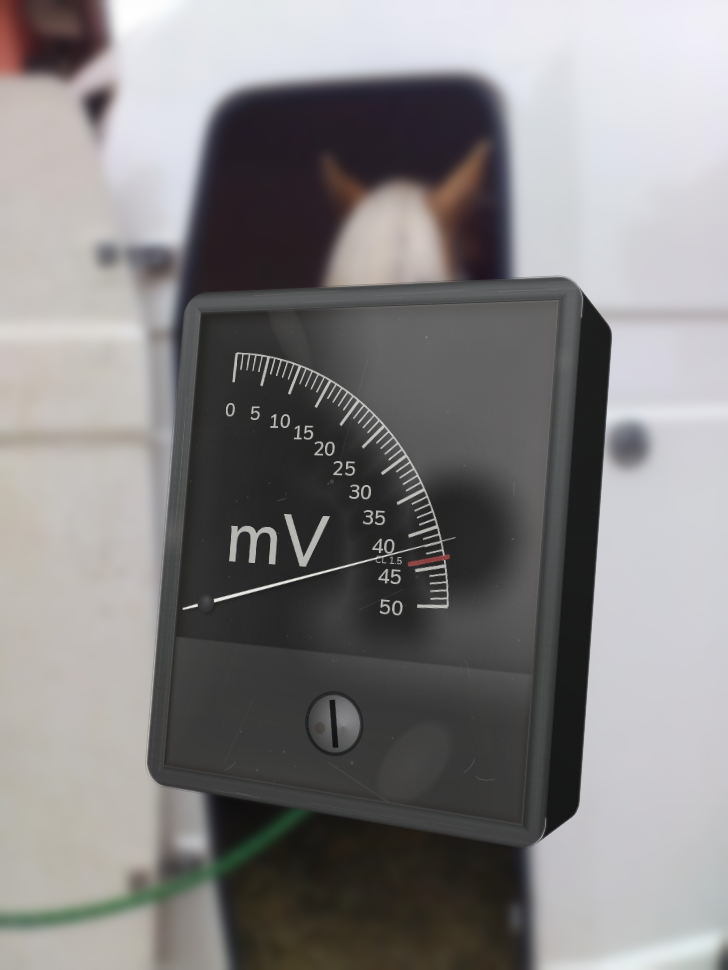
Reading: 42 mV
